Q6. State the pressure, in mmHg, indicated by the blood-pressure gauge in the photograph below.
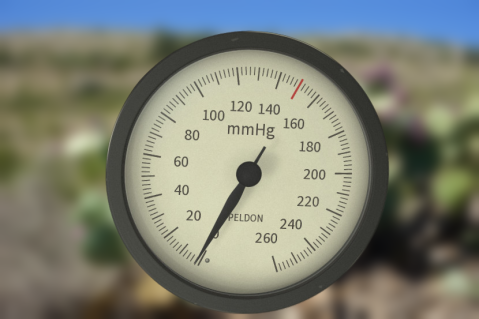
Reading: 2 mmHg
